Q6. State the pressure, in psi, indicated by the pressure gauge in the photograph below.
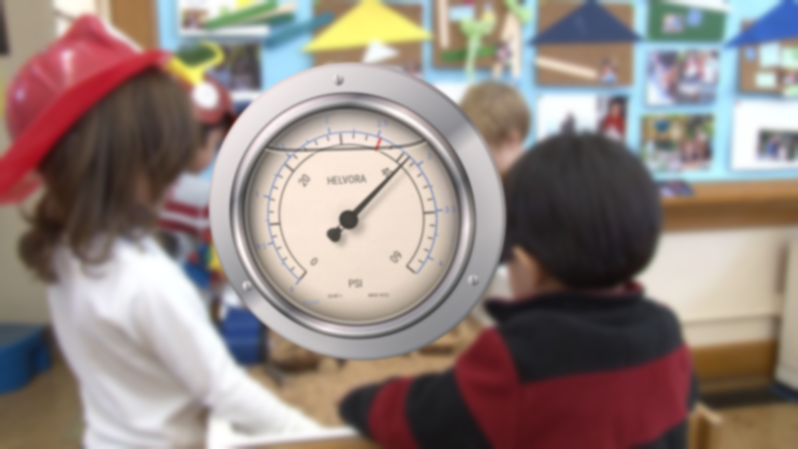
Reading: 41 psi
